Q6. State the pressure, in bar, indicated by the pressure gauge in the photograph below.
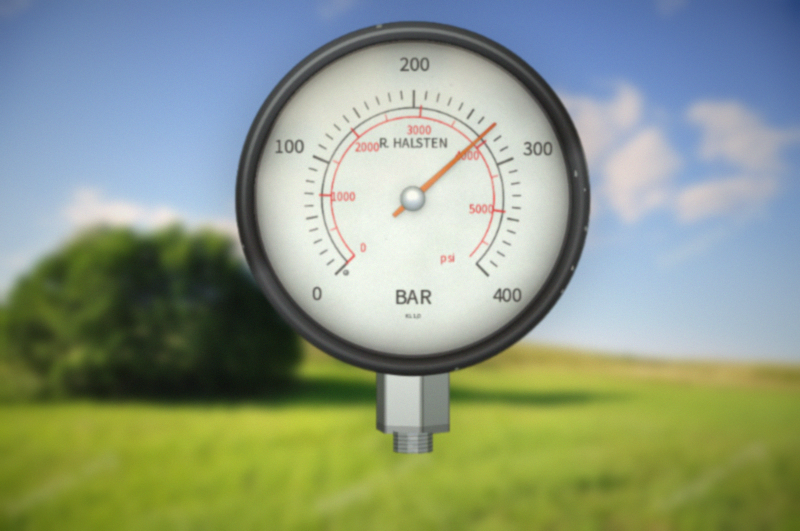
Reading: 270 bar
